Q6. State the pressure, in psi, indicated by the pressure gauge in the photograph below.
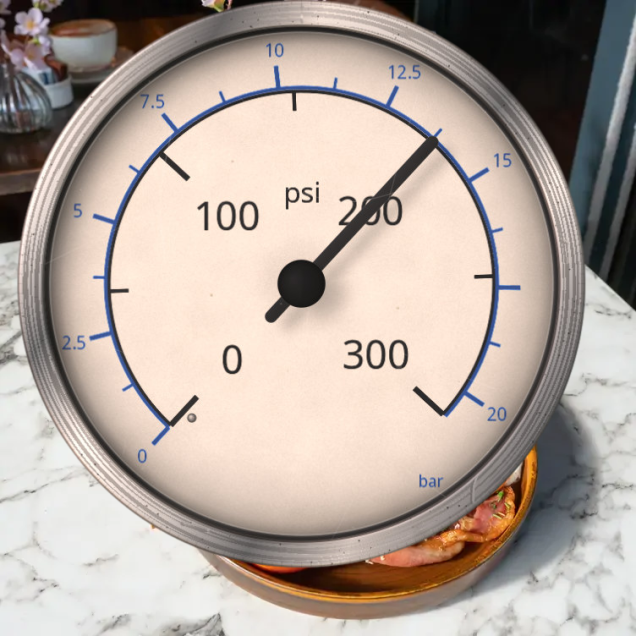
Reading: 200 psi
